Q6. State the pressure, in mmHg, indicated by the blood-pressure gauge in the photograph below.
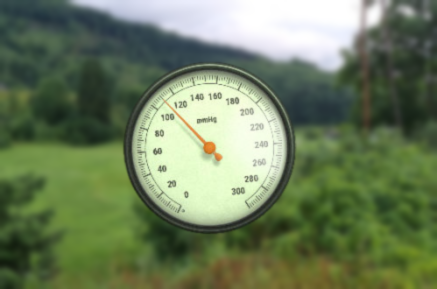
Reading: 110 mmHg
